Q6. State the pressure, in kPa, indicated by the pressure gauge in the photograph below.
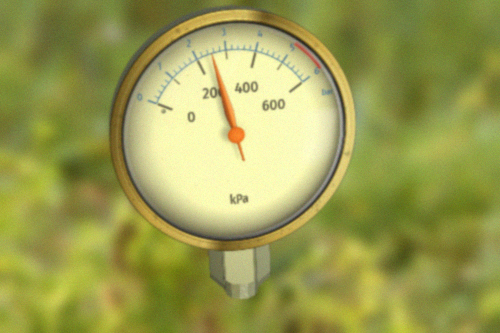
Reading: 250 kPa
